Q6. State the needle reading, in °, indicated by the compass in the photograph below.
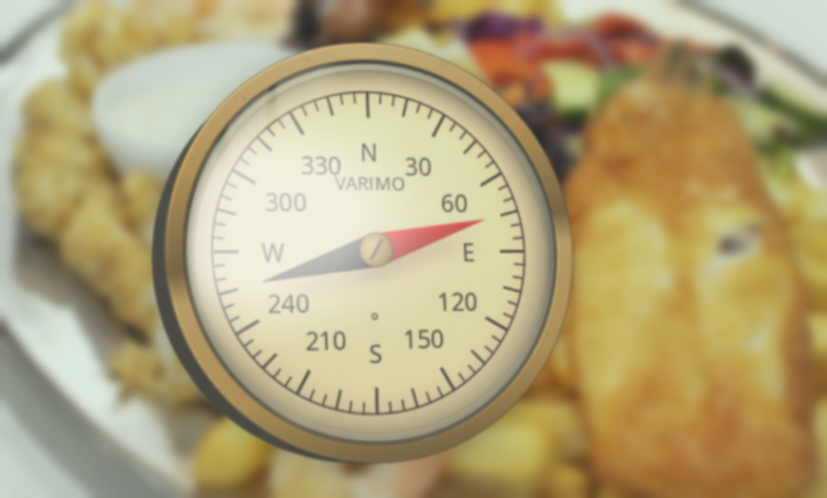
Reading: 75 °
